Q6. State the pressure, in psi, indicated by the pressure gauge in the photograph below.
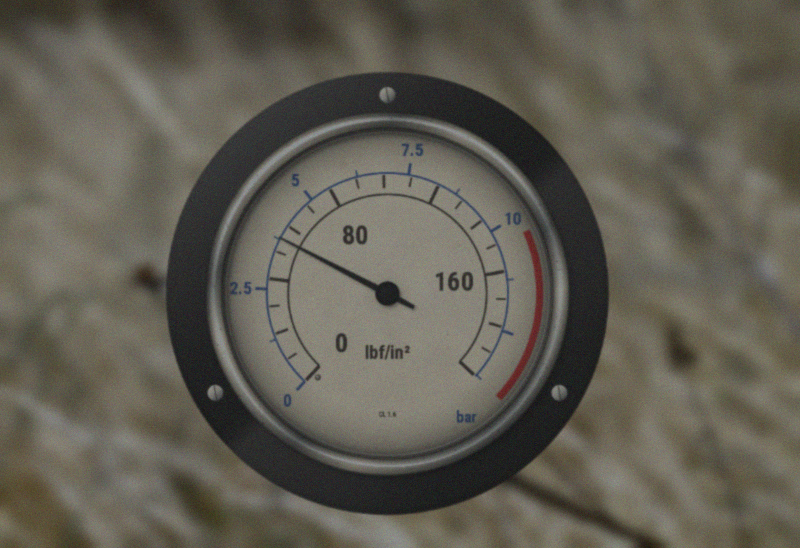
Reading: 55 psi
